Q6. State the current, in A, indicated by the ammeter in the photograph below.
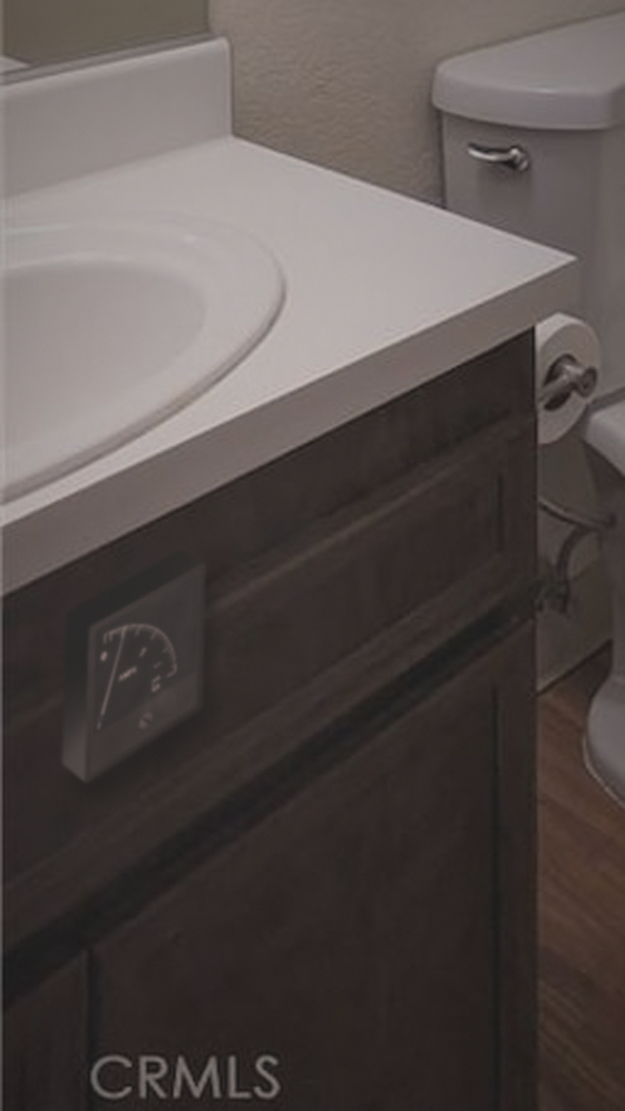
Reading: 0.5 A
